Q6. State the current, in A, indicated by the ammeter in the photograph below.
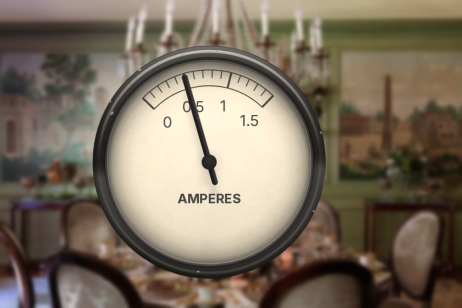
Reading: 0.5 A
